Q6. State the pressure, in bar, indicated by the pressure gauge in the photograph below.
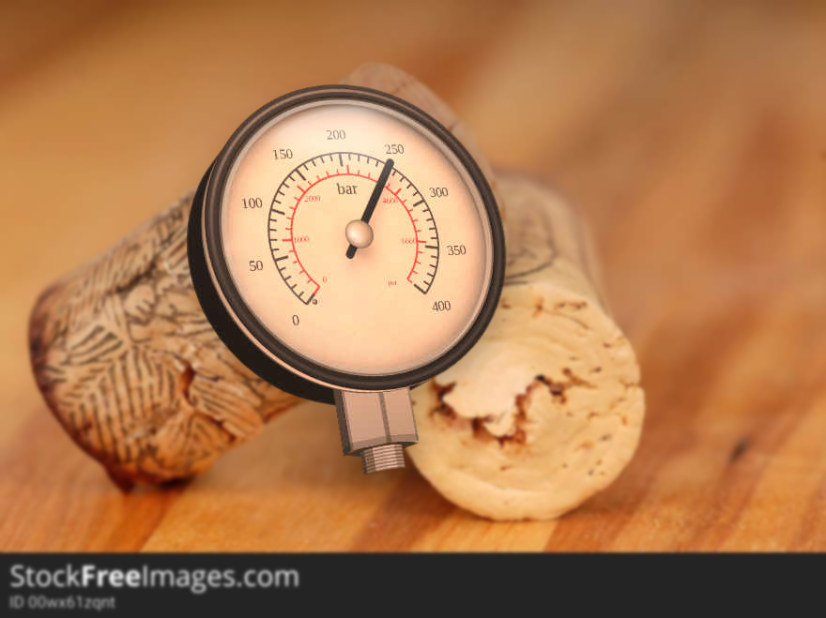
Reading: 250 bar
